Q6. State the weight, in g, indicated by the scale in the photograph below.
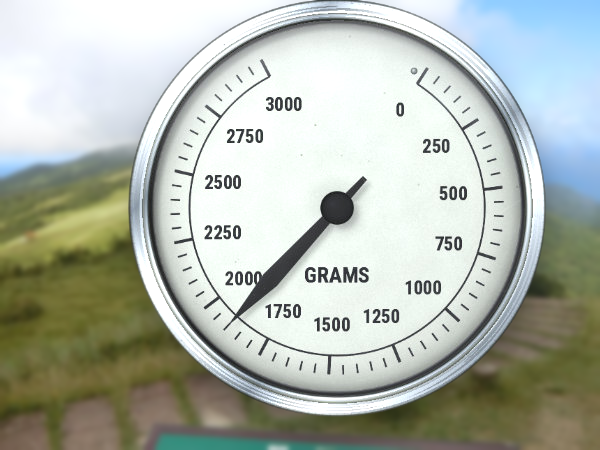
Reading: 1900 g
